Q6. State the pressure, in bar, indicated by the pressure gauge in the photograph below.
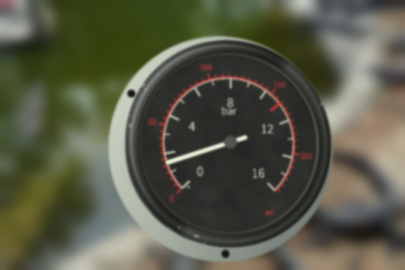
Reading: 1.5 bar
